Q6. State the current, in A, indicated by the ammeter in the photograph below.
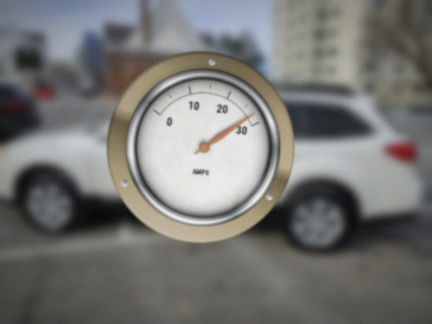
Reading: 27.5 A
